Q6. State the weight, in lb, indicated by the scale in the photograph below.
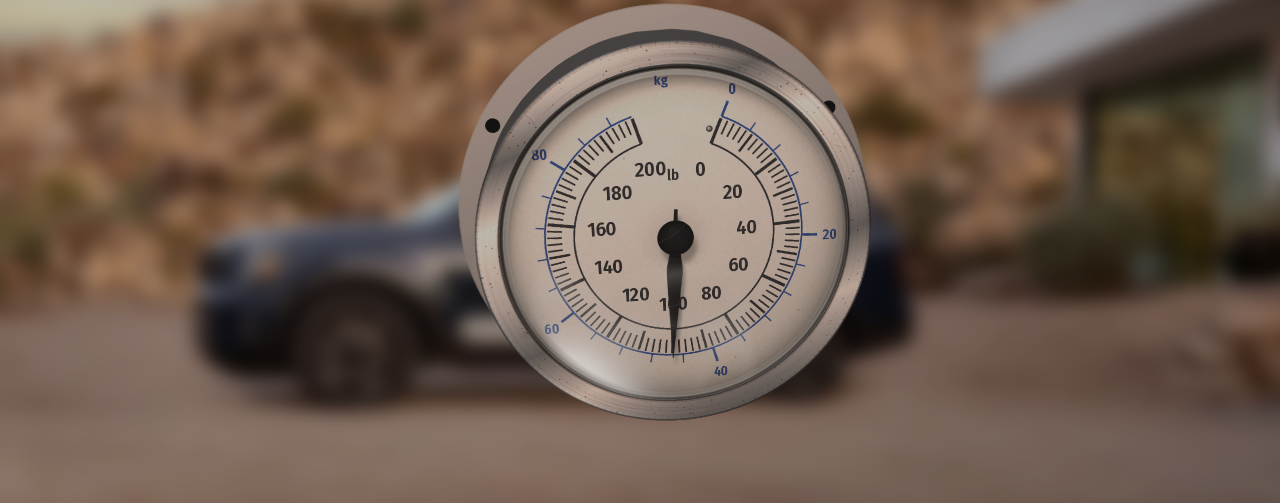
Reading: 100 lb
